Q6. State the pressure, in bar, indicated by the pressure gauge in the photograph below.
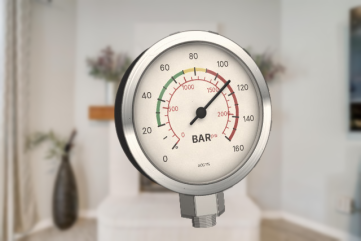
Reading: 110 bar
